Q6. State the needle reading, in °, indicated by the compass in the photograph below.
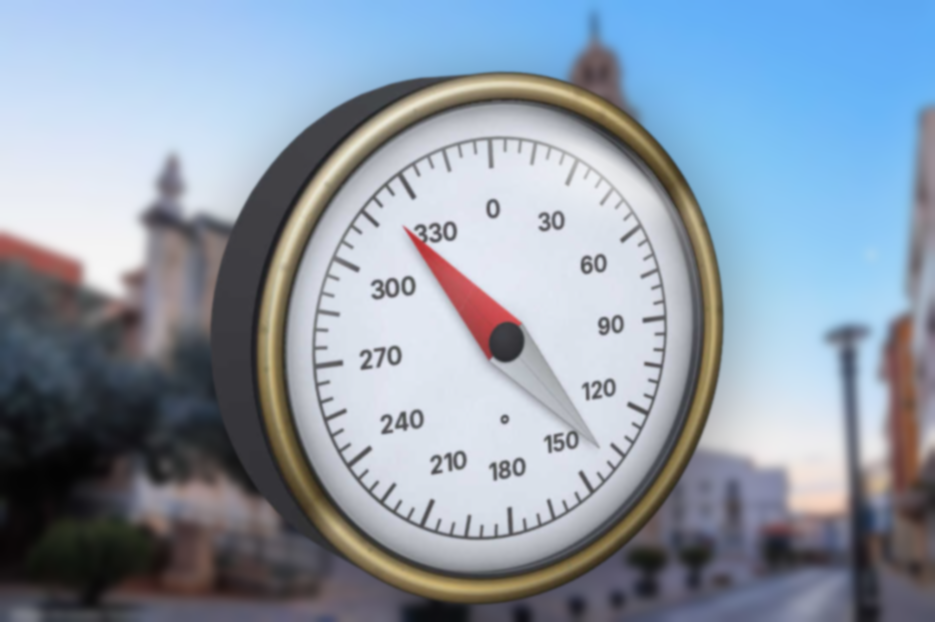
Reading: 320 °
